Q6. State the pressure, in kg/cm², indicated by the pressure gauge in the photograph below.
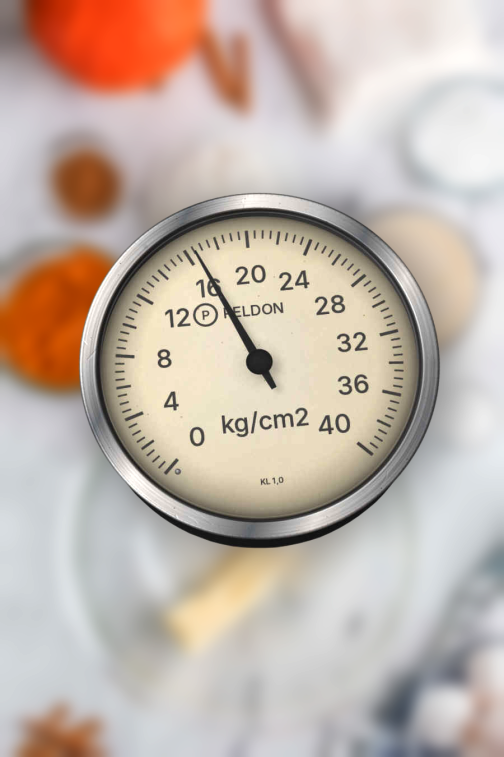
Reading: 16.5 kg/cm²
